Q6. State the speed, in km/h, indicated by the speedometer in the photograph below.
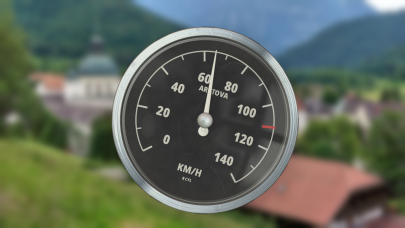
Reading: 65 km/h
